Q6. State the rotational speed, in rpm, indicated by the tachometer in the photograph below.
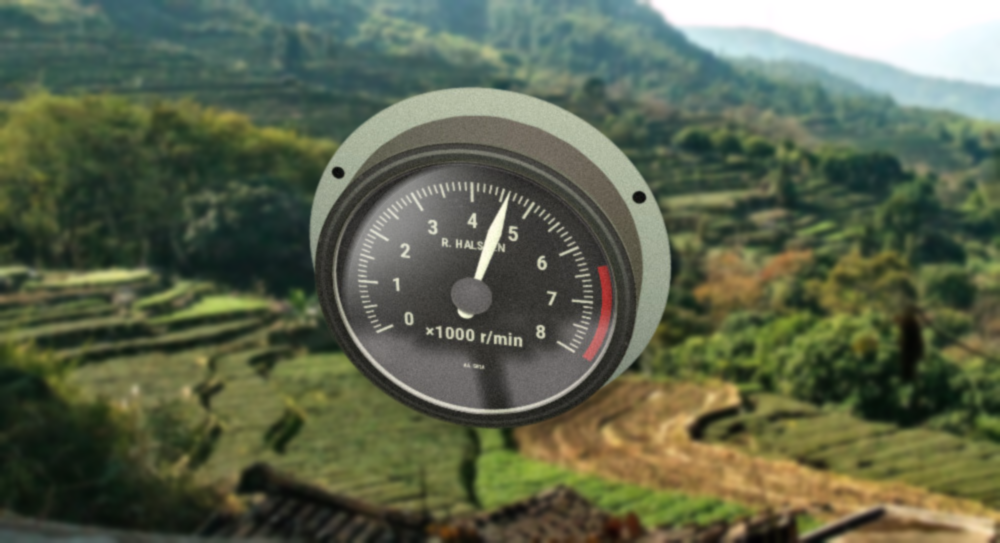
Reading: 4600 rpm
